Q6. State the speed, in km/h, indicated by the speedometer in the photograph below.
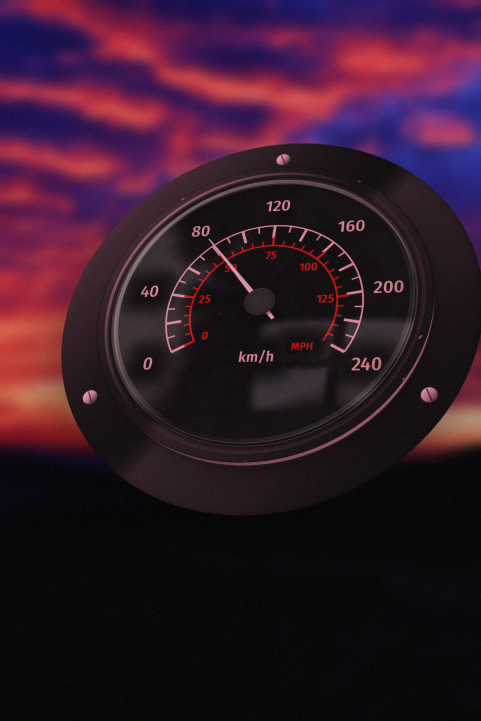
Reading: 80 km/h
